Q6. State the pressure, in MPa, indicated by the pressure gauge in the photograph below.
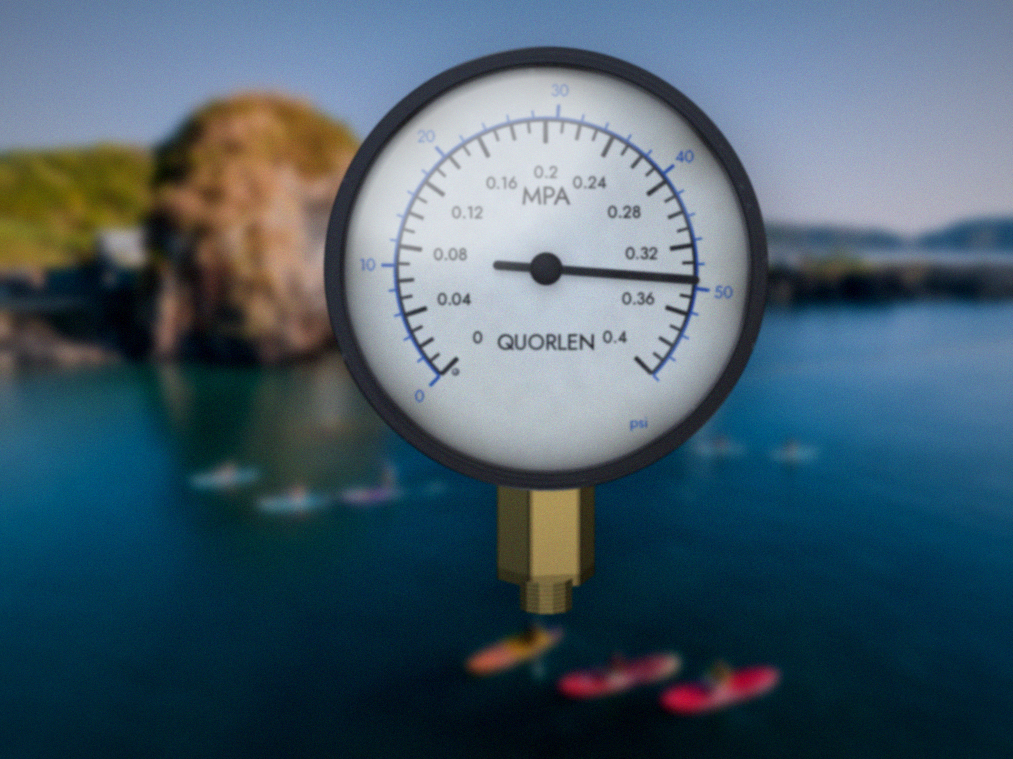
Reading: 0.34 MPa
